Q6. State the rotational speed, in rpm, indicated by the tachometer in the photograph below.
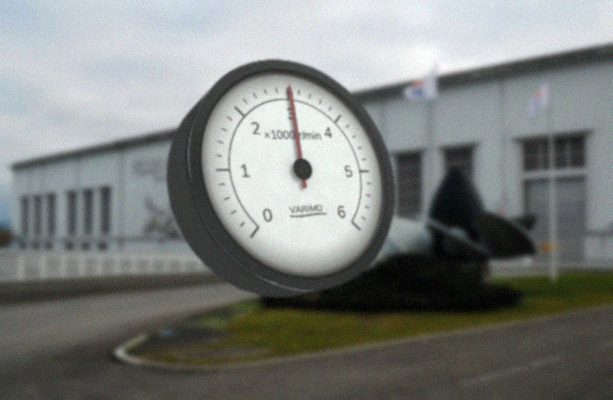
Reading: 3000 rpm
